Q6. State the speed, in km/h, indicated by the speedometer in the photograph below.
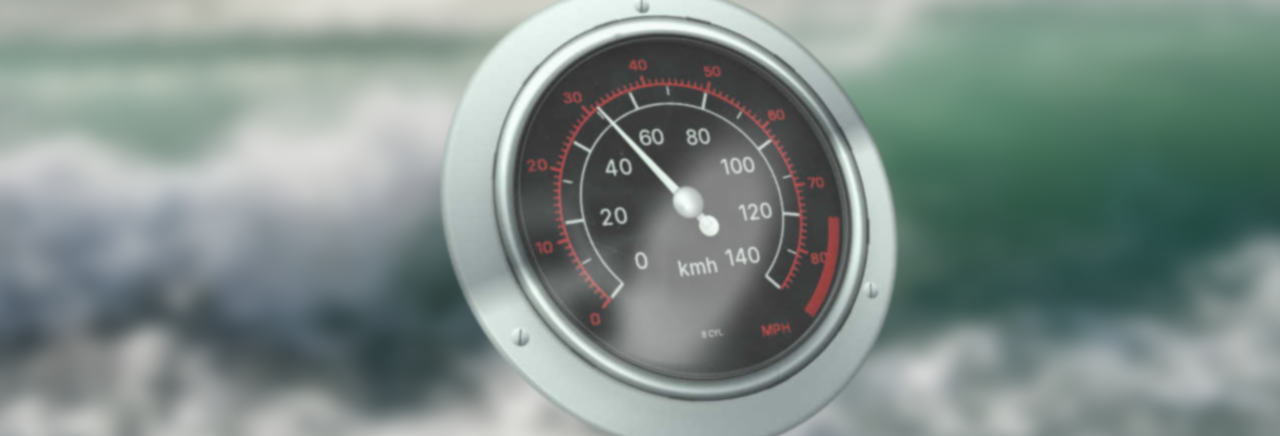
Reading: 50 km/h
